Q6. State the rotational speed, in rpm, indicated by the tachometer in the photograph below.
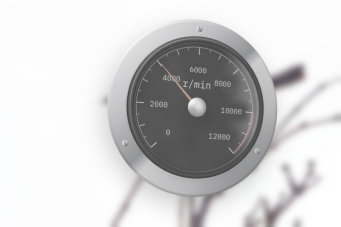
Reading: 4000 rpm
